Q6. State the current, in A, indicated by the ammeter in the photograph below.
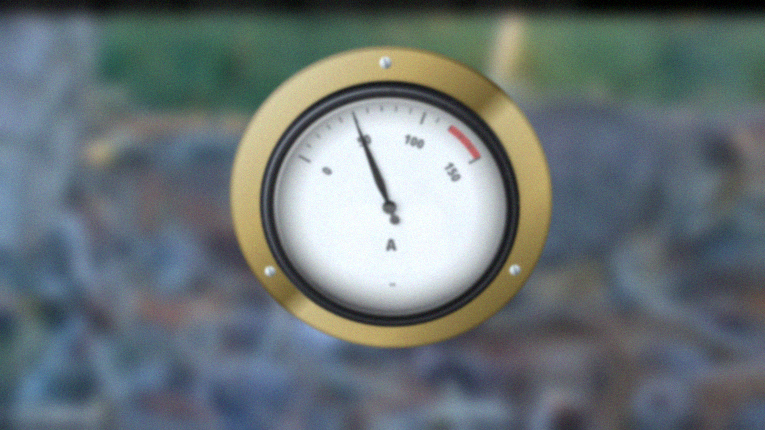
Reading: 50 A
